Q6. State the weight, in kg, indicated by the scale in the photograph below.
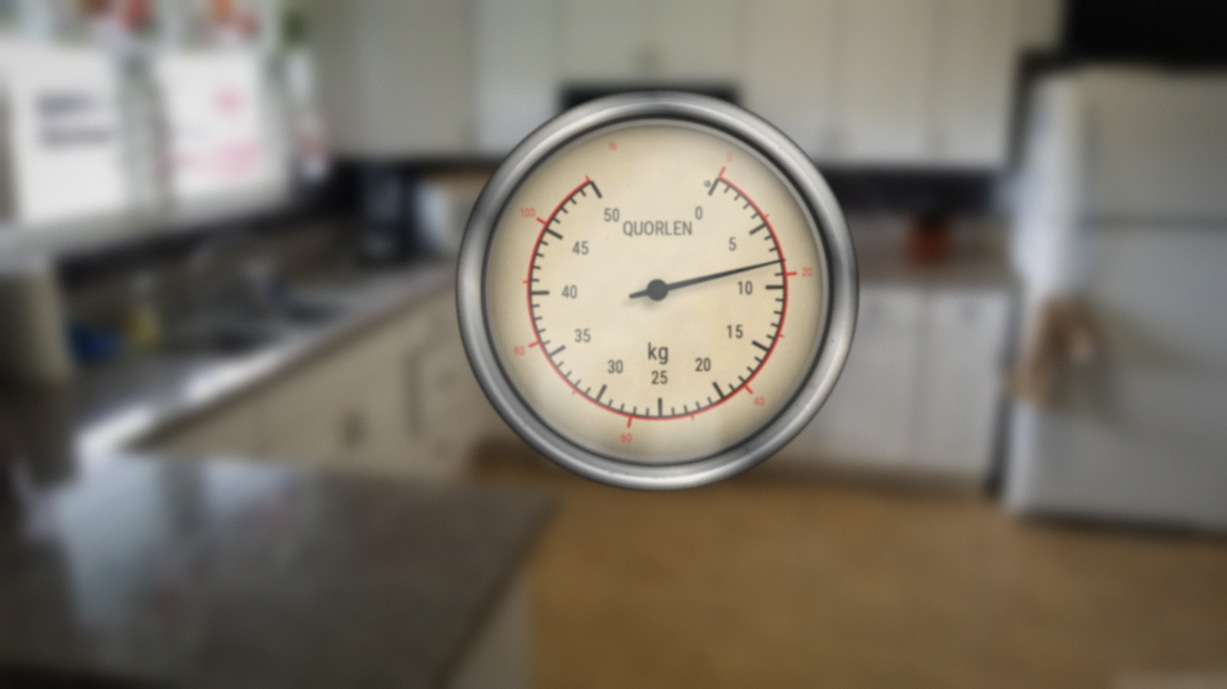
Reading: 8 kg
